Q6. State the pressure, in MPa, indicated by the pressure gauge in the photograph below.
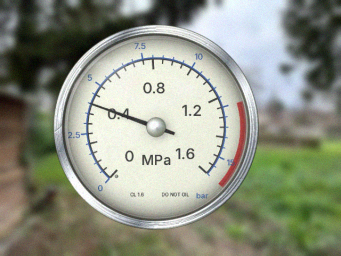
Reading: 0.4 MPa
